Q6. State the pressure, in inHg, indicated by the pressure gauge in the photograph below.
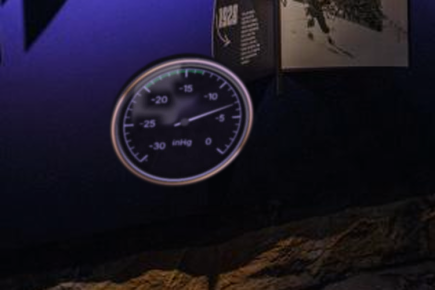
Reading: -7 inHg
